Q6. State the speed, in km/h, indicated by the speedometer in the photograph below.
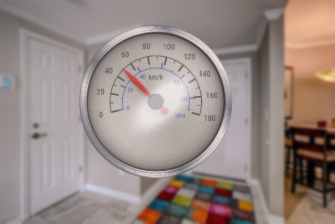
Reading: 50 km/h
